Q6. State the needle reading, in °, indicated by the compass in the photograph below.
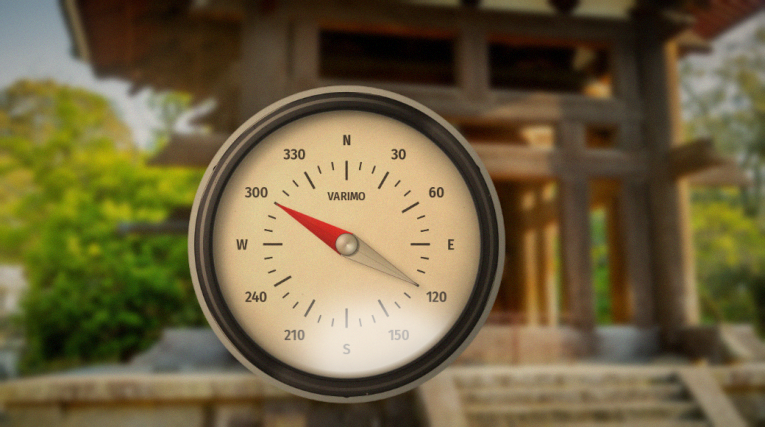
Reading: 300 °
